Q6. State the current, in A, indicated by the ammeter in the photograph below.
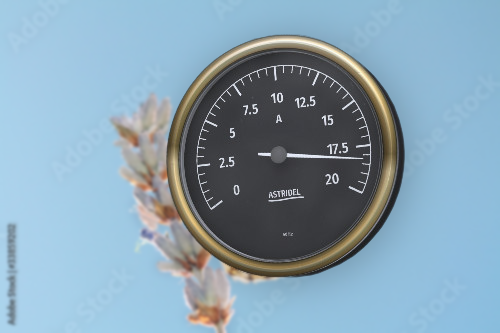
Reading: 18.25 A
